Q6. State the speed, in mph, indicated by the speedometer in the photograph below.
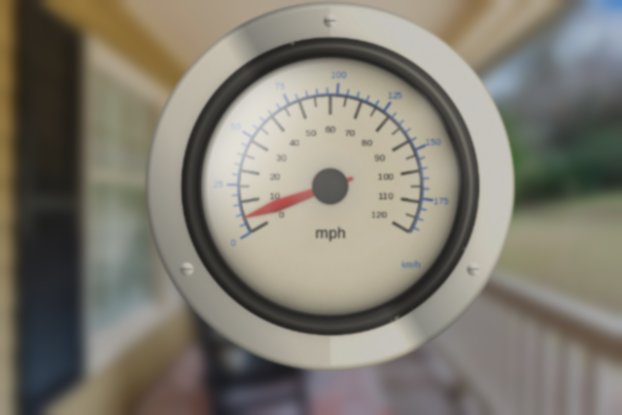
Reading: 5 mph
